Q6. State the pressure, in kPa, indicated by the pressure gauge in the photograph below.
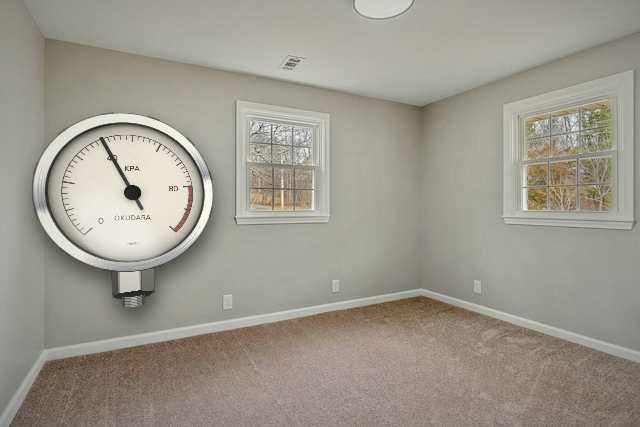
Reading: 40 kPa
